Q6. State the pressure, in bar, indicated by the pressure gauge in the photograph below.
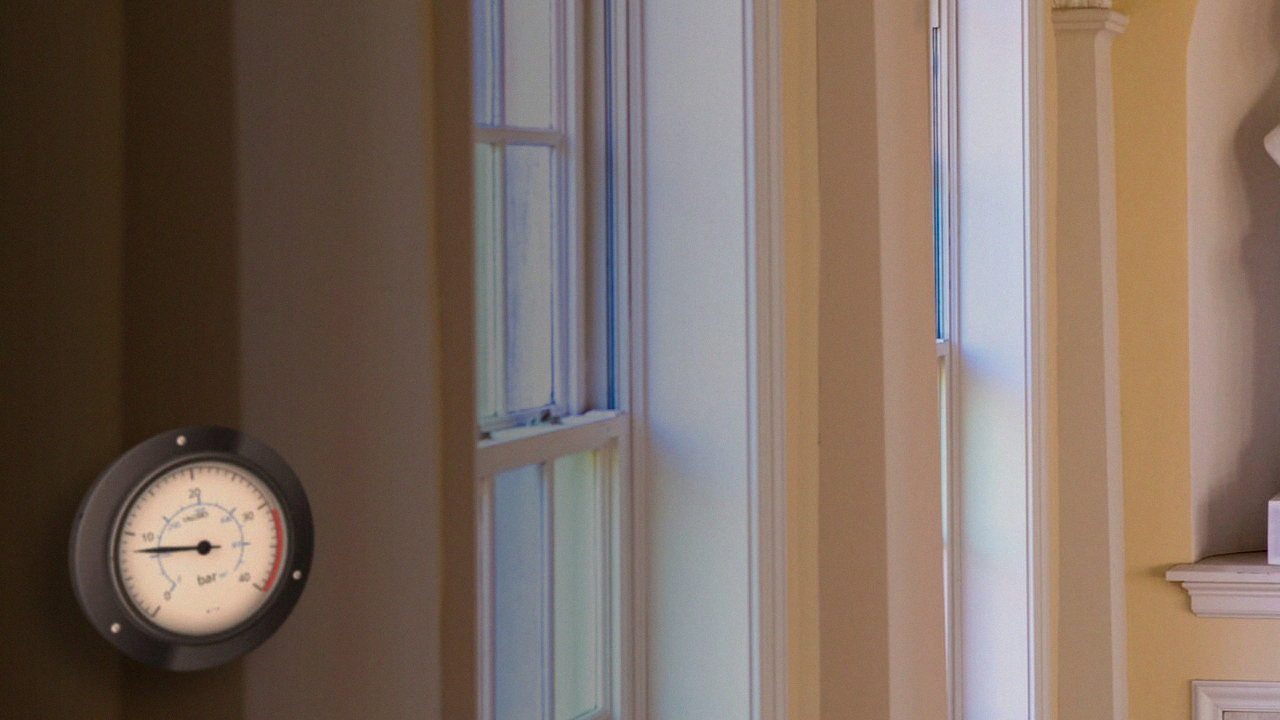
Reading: 8 bar
